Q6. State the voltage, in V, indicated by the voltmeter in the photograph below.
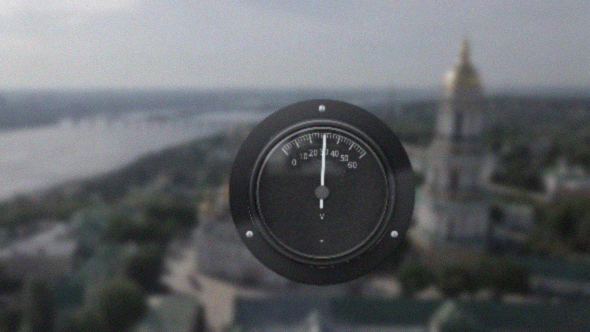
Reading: 30 V
